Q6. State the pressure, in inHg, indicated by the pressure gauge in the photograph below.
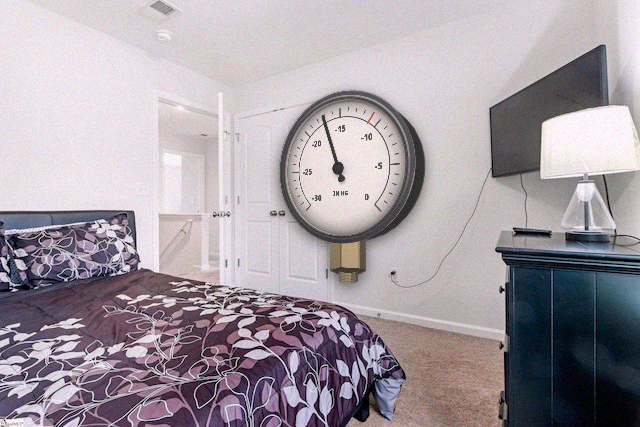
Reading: -17 inHg
